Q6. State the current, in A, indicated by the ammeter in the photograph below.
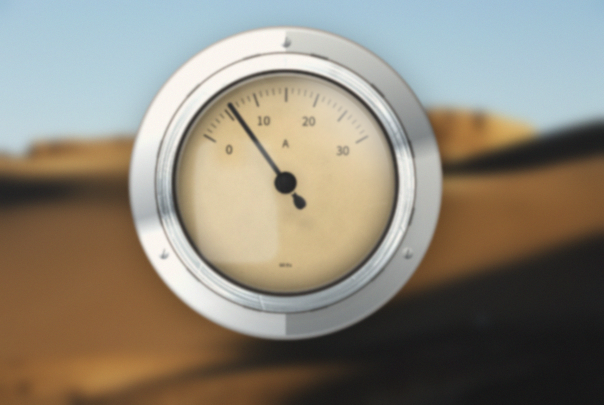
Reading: 6 A
